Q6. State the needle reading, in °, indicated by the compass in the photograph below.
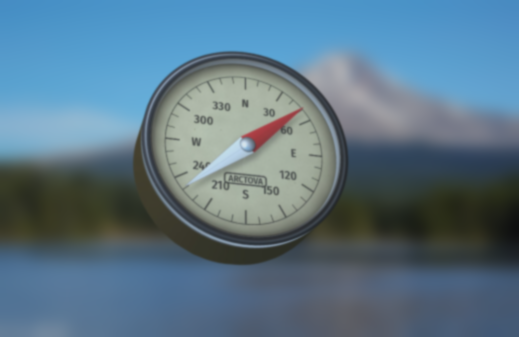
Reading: 50 °
